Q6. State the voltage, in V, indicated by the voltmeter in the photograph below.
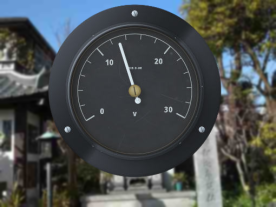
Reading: 13 V
